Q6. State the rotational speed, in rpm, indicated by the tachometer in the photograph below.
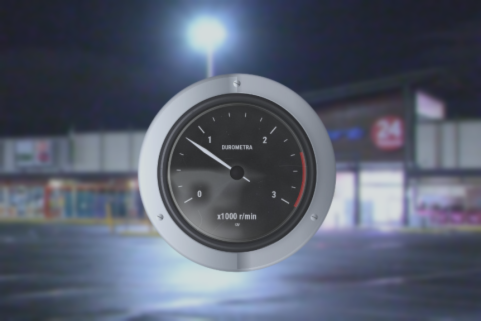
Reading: 800 rpm
